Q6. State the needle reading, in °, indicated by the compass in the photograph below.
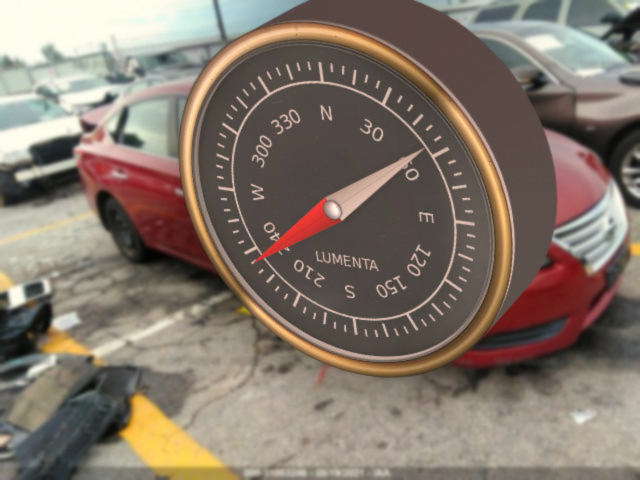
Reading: 235 °
